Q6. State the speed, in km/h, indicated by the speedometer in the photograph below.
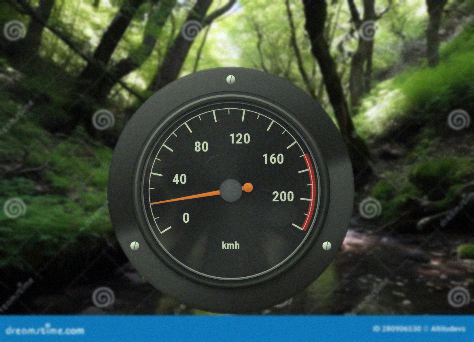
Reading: 20 km/h
